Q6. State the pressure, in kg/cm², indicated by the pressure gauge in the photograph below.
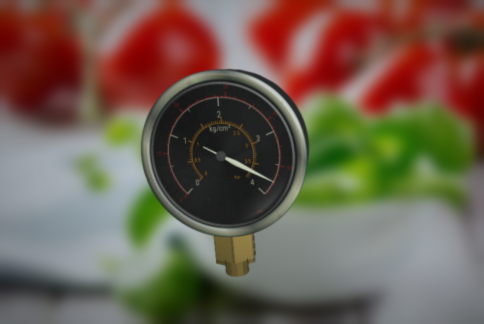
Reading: 3.75 kg/cm²
